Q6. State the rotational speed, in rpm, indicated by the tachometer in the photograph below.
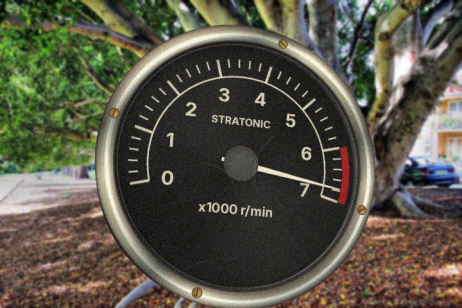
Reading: 6800 rpm
